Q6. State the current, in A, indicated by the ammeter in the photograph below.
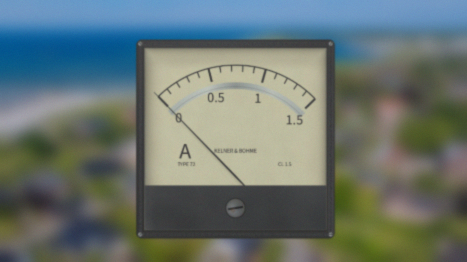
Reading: 0 A
